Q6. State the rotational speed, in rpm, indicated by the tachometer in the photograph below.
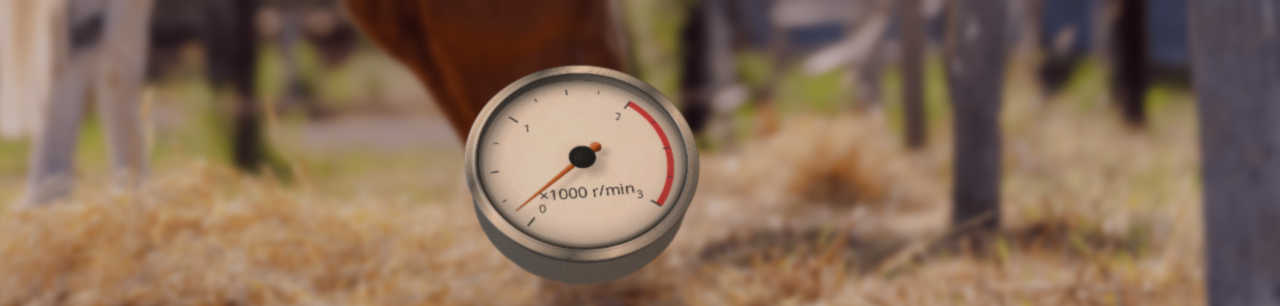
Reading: 125 rpm
